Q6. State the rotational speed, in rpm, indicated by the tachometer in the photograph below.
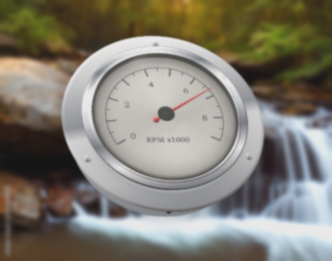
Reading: 6750 rpm
